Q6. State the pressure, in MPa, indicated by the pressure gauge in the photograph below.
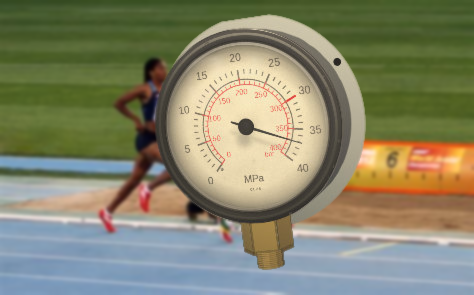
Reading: 37 MPa
